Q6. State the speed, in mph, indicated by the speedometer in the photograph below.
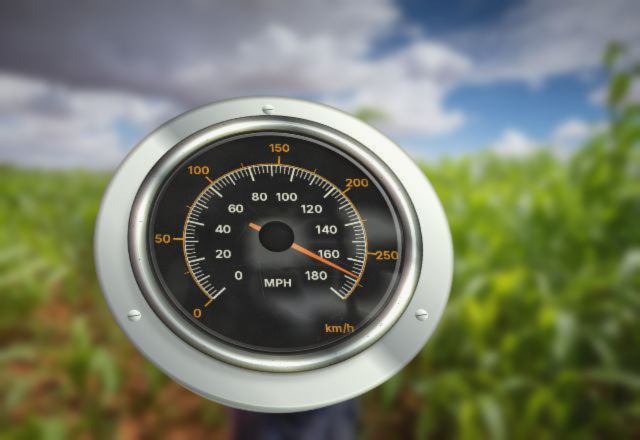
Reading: 170 mph
